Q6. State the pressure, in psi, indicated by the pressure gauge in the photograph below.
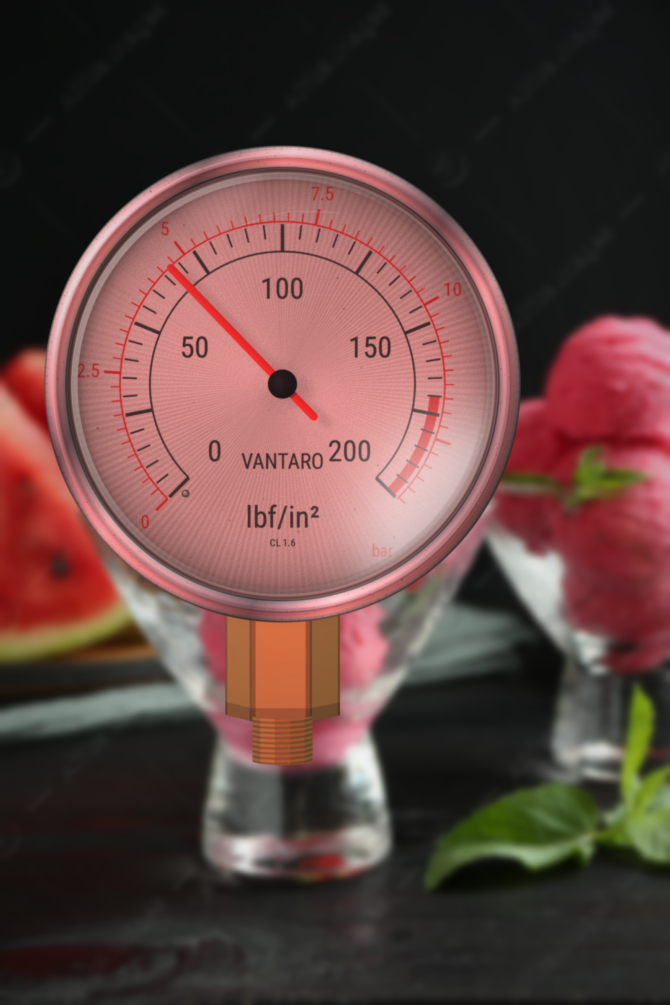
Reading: 67.5 psi
